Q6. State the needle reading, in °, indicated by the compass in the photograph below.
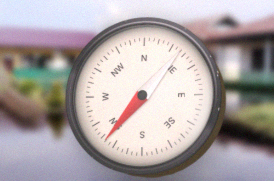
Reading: 220 °
